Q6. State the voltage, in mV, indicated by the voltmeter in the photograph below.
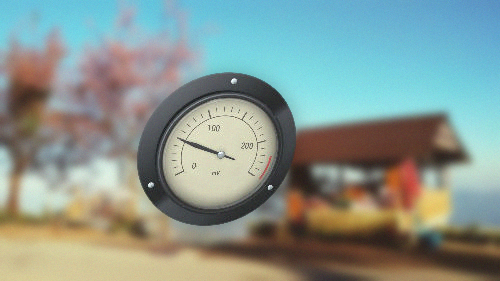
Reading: 50 mV
